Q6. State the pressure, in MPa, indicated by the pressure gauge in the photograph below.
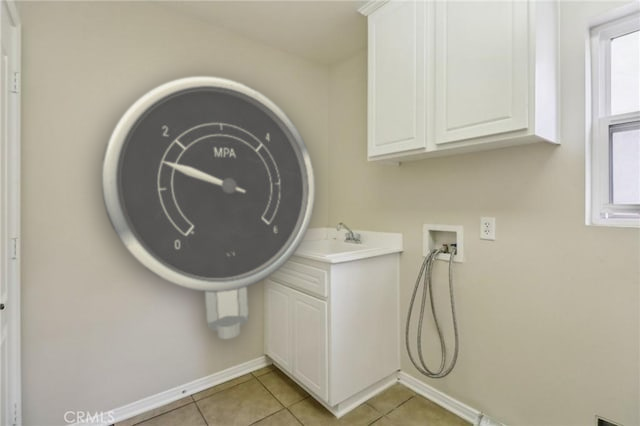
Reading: 1.5 MPa
